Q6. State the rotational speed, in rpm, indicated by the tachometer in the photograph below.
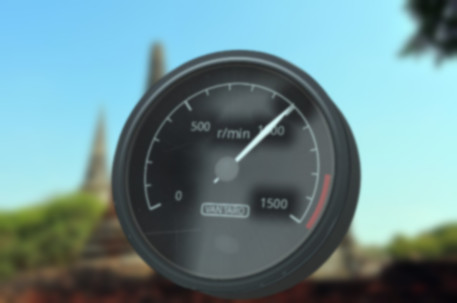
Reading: 1000 rpm
